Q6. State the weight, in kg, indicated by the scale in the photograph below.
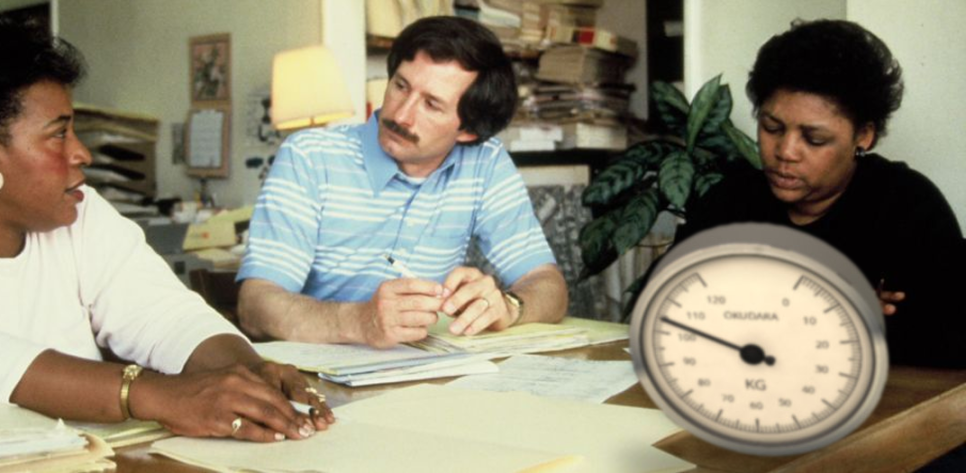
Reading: 105 kg
